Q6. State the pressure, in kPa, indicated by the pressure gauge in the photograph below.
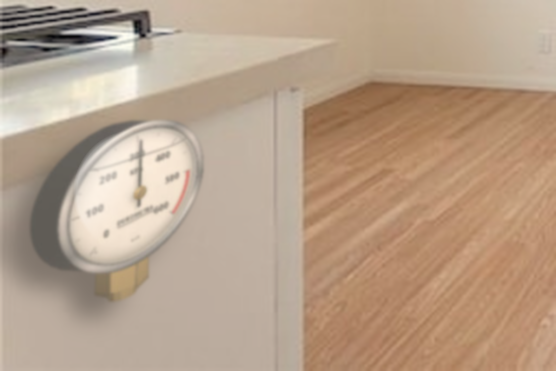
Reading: 300 kPa
